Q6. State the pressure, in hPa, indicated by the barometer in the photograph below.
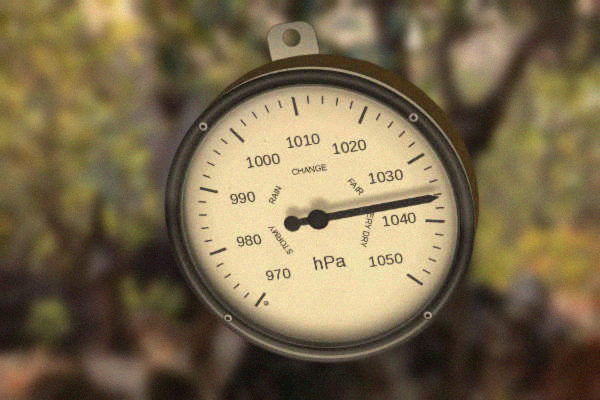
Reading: 1036 hPa
